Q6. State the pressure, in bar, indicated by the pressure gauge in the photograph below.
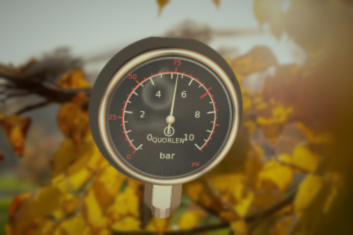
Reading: 5.25 bar
